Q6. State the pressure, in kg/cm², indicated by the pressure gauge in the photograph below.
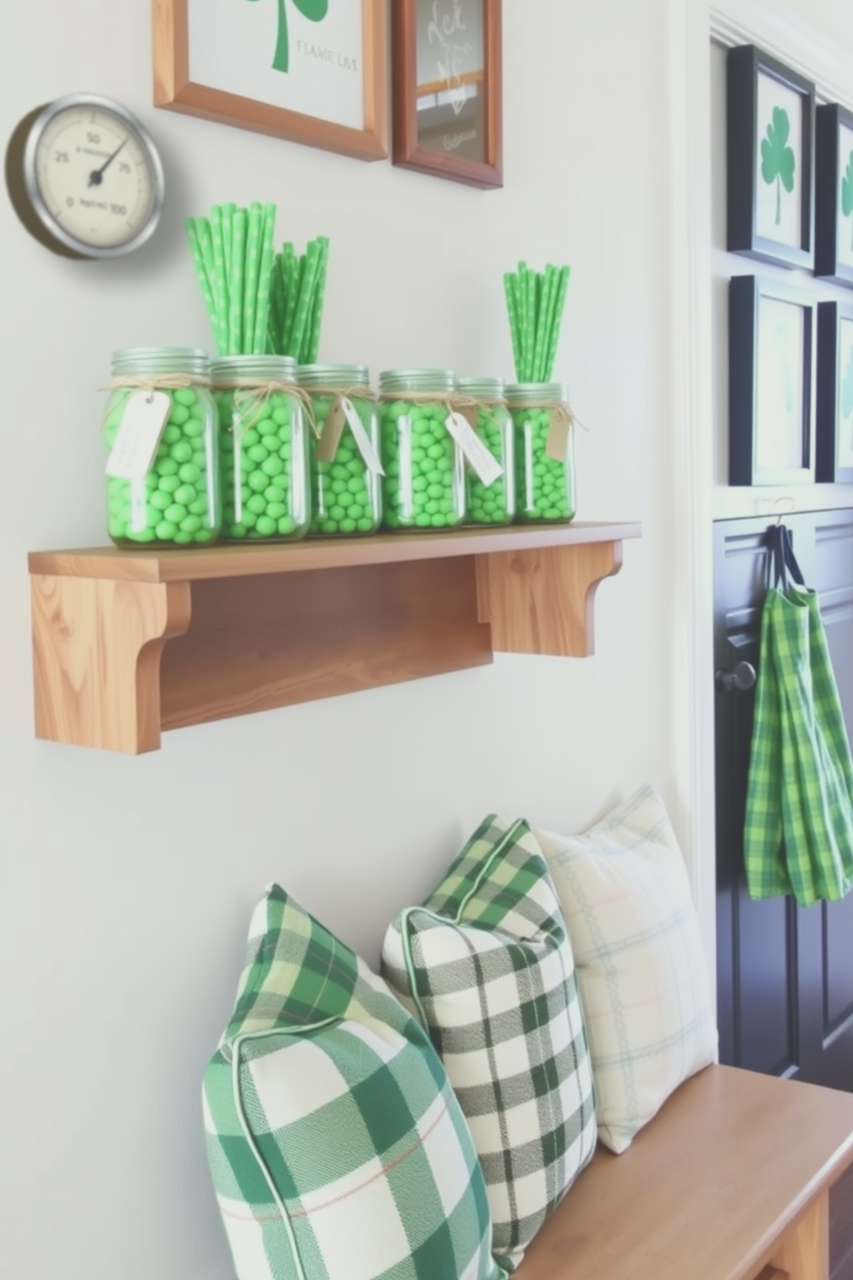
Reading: 65 kg/cm²
